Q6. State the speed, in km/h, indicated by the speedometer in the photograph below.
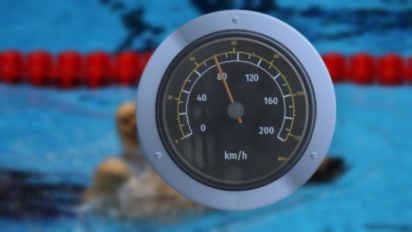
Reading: 80 km/h
